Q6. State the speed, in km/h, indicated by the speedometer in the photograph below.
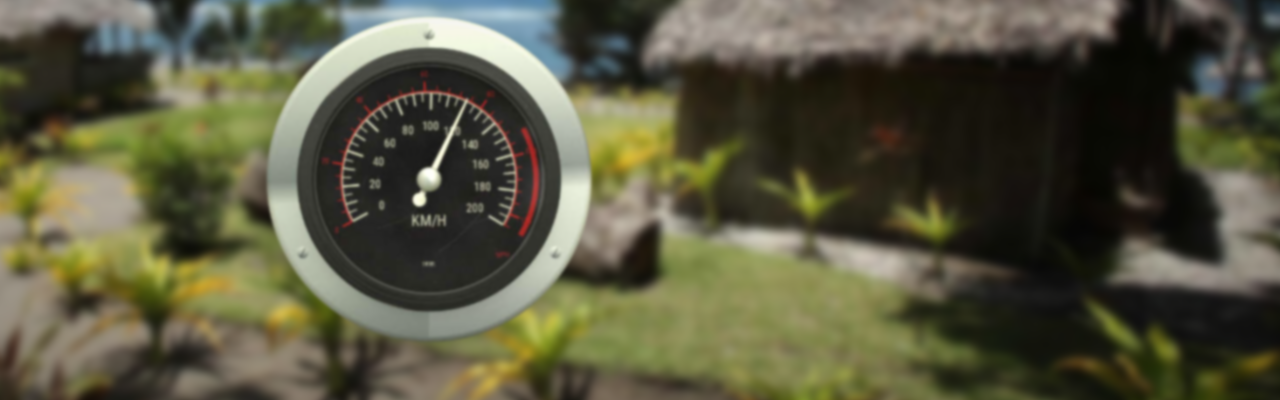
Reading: 120 km/h
